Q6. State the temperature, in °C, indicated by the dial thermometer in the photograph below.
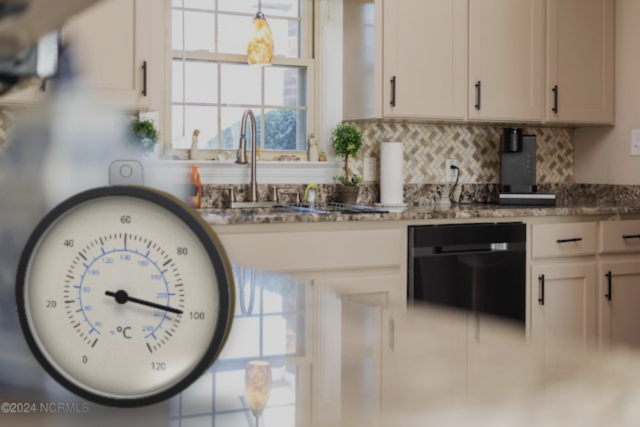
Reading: 100 °C
